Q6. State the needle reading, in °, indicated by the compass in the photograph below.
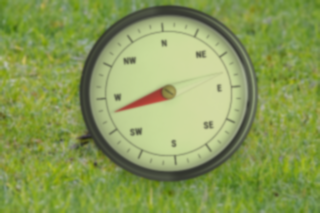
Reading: 255 °
